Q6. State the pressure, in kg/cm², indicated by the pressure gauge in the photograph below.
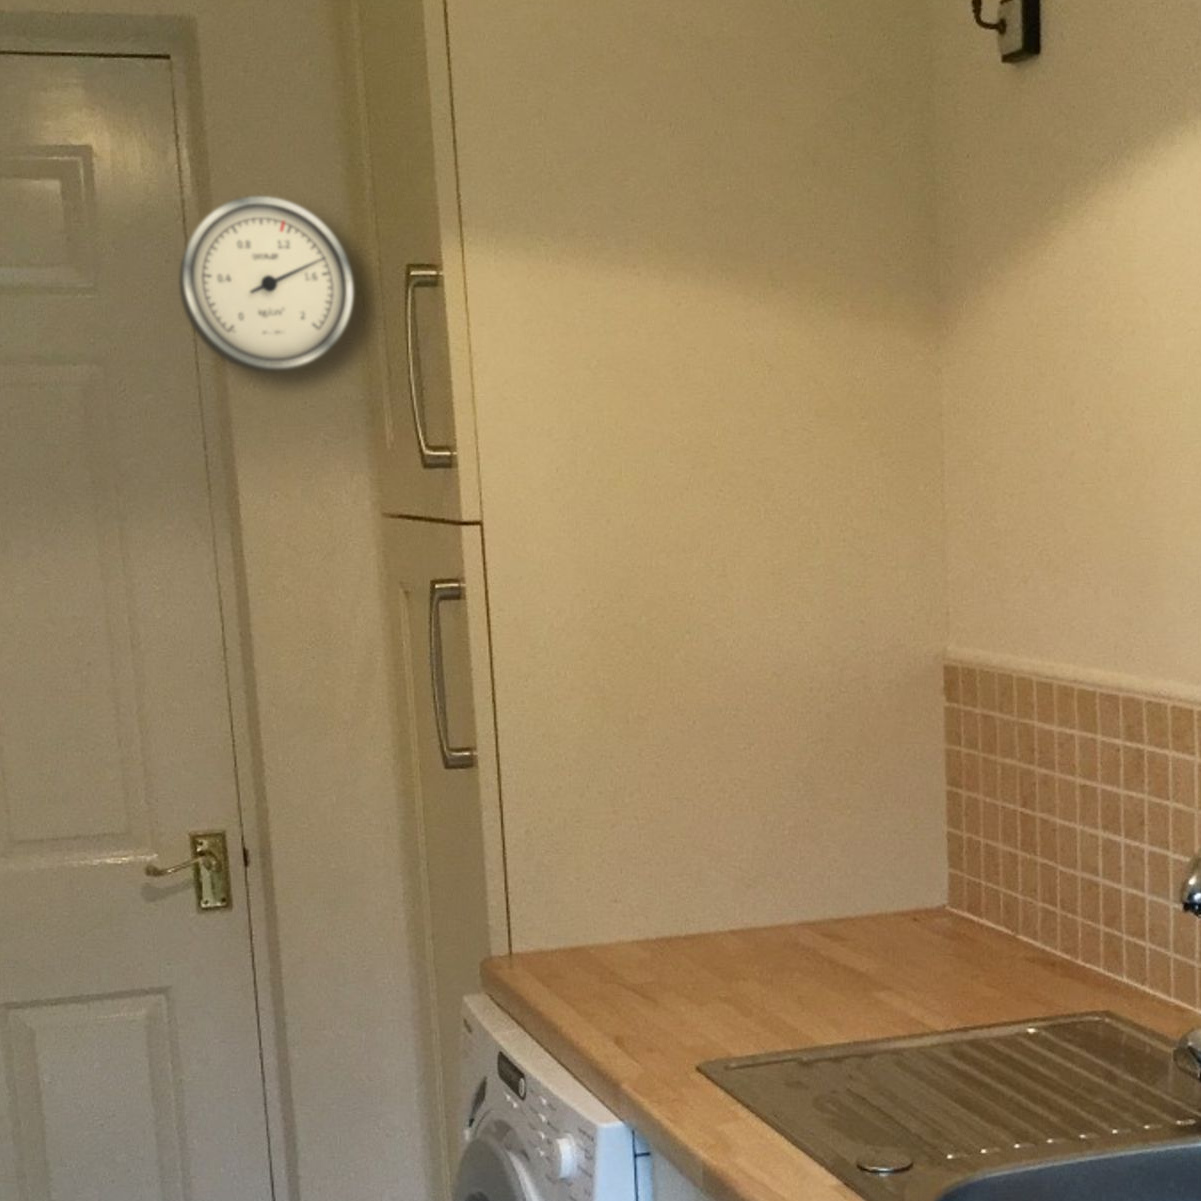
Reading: 1.5 kg/cm²
